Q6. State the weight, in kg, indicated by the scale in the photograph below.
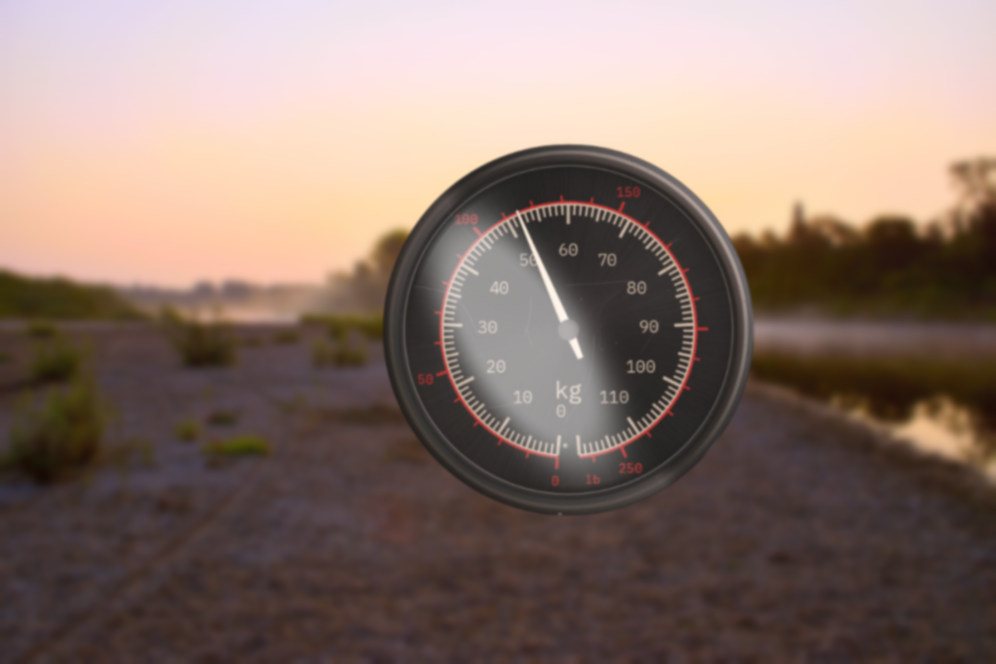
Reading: 52 kg
